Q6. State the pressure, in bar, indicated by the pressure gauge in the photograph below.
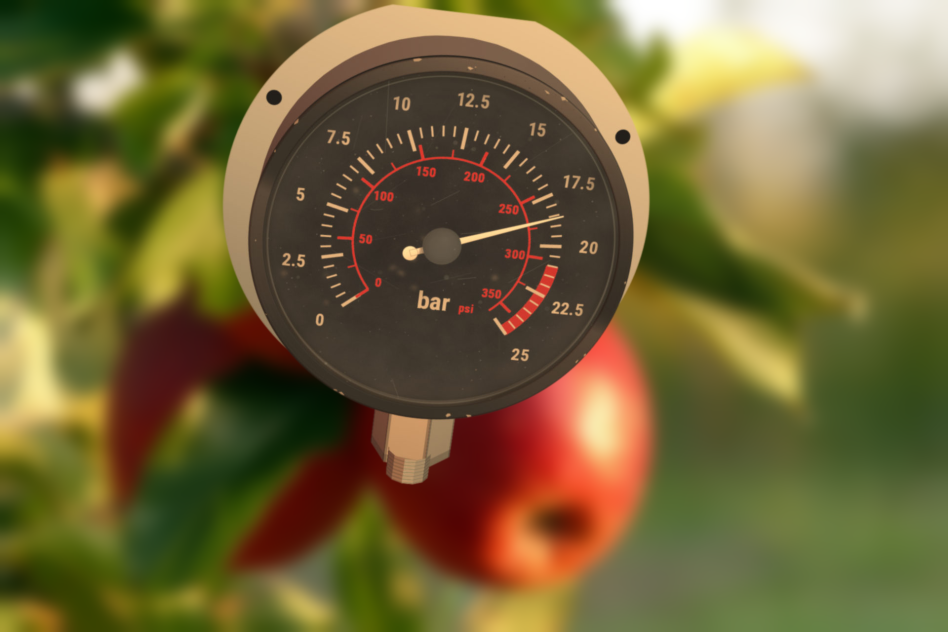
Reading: 18.5 bar
